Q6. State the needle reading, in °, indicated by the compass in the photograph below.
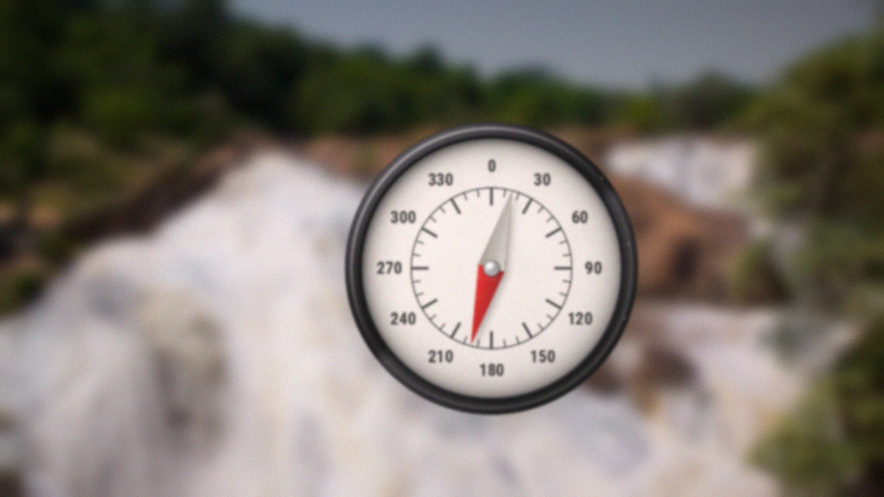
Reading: 195 °
